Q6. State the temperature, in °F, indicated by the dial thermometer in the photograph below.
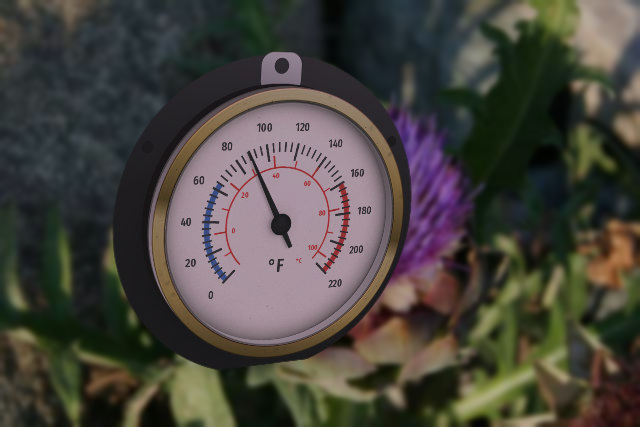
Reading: 88 °F
